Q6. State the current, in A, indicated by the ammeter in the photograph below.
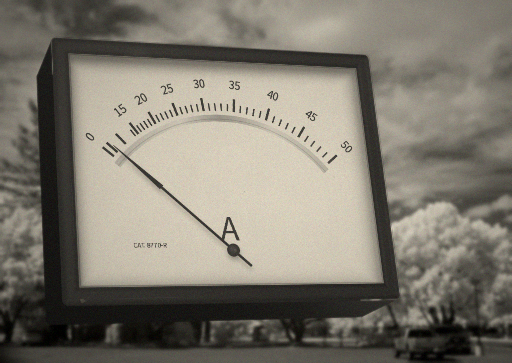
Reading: 5 A
